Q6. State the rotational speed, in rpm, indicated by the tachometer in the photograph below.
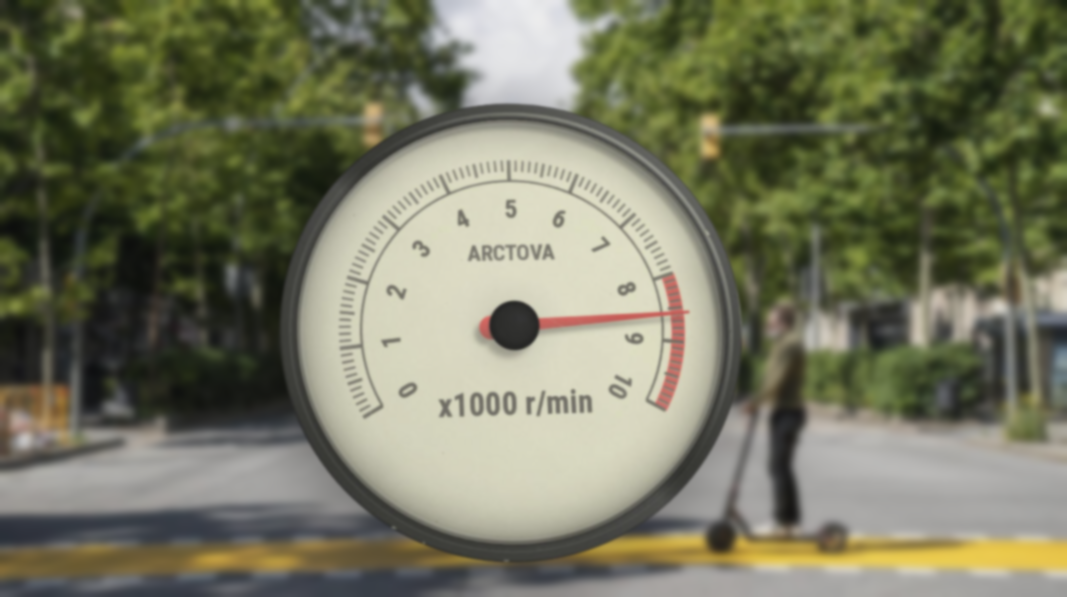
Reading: 8600 rpm
